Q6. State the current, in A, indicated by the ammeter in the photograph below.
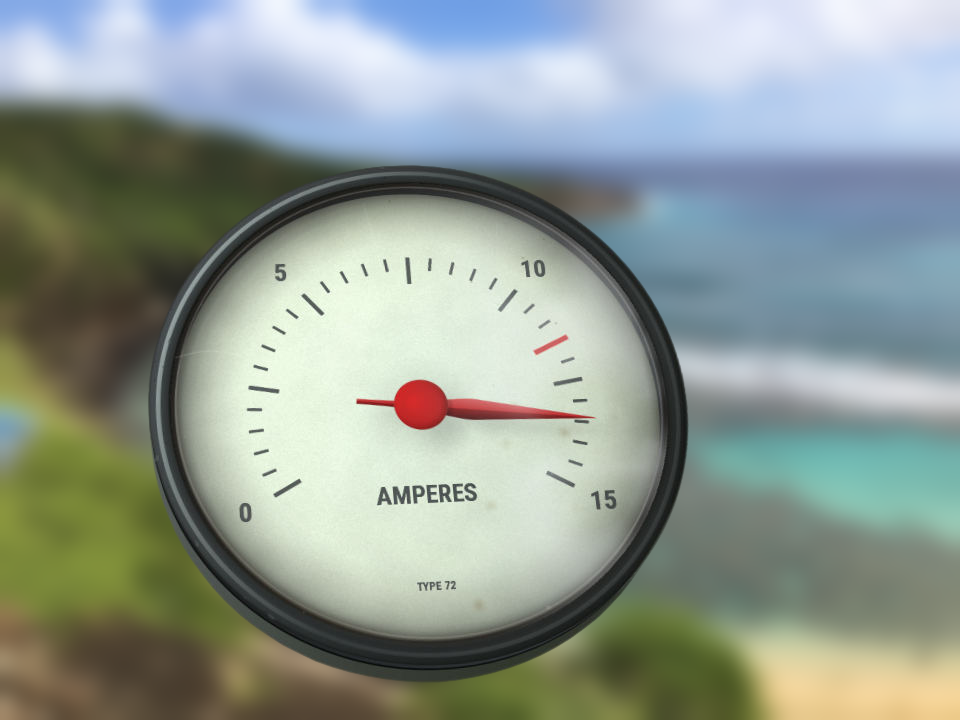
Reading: 13.5 A
